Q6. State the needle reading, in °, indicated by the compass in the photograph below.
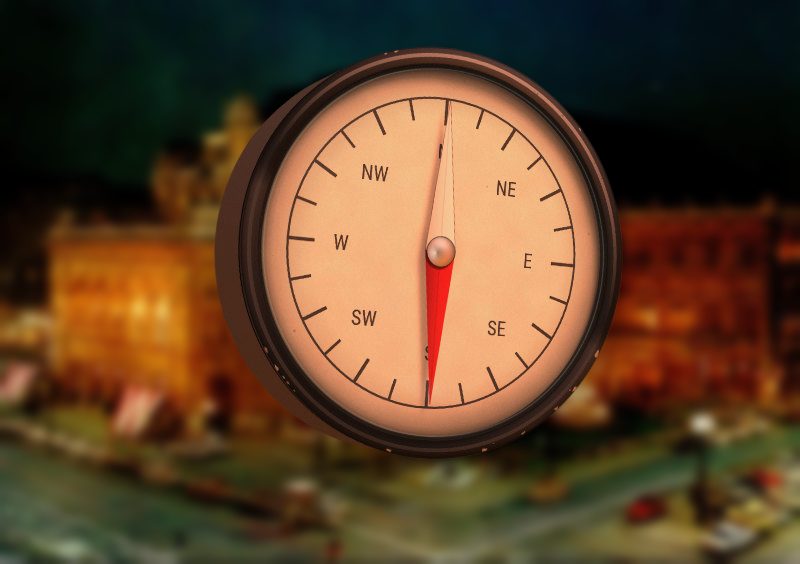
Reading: 180 °
